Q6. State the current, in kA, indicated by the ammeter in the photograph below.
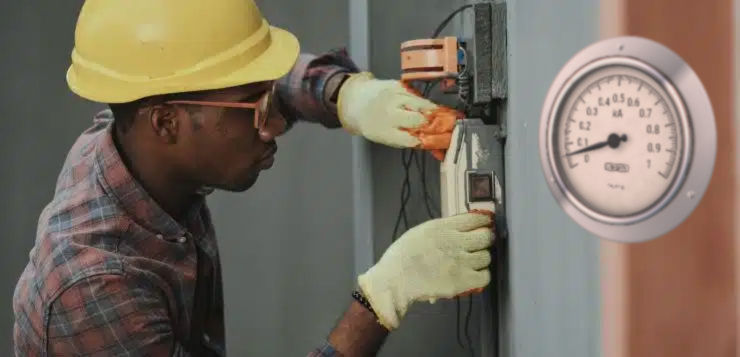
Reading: 0.05 kA
